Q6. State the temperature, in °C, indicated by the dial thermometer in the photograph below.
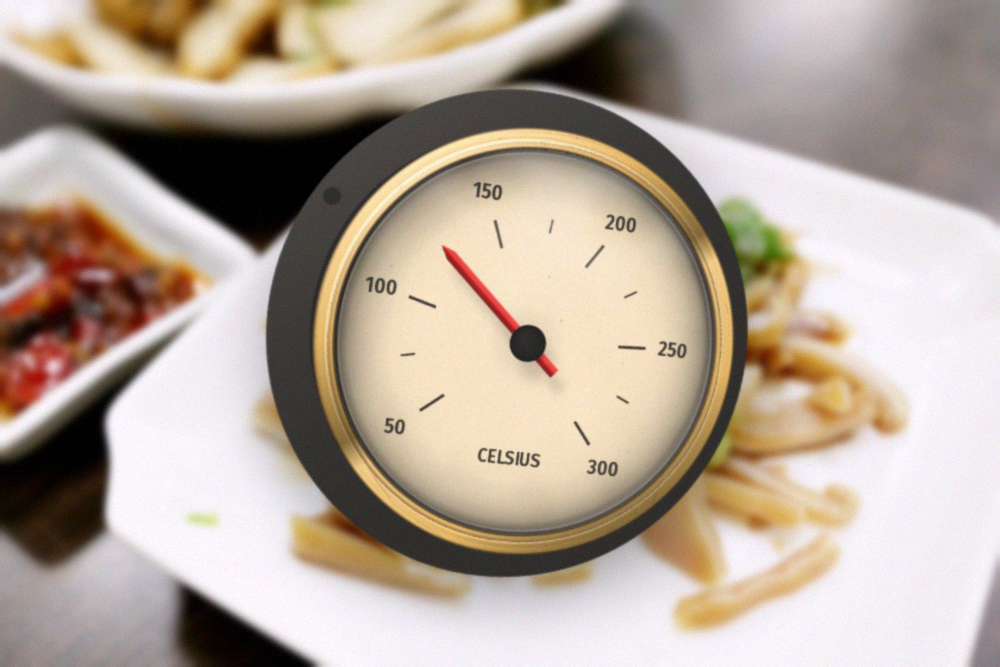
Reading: 125 °C
